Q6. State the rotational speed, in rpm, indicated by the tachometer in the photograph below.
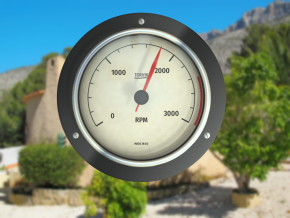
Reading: 1800 rpm
